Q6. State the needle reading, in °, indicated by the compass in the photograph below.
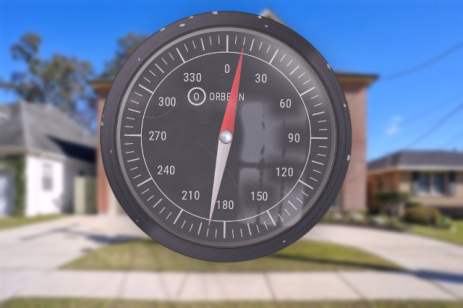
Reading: 10 °
